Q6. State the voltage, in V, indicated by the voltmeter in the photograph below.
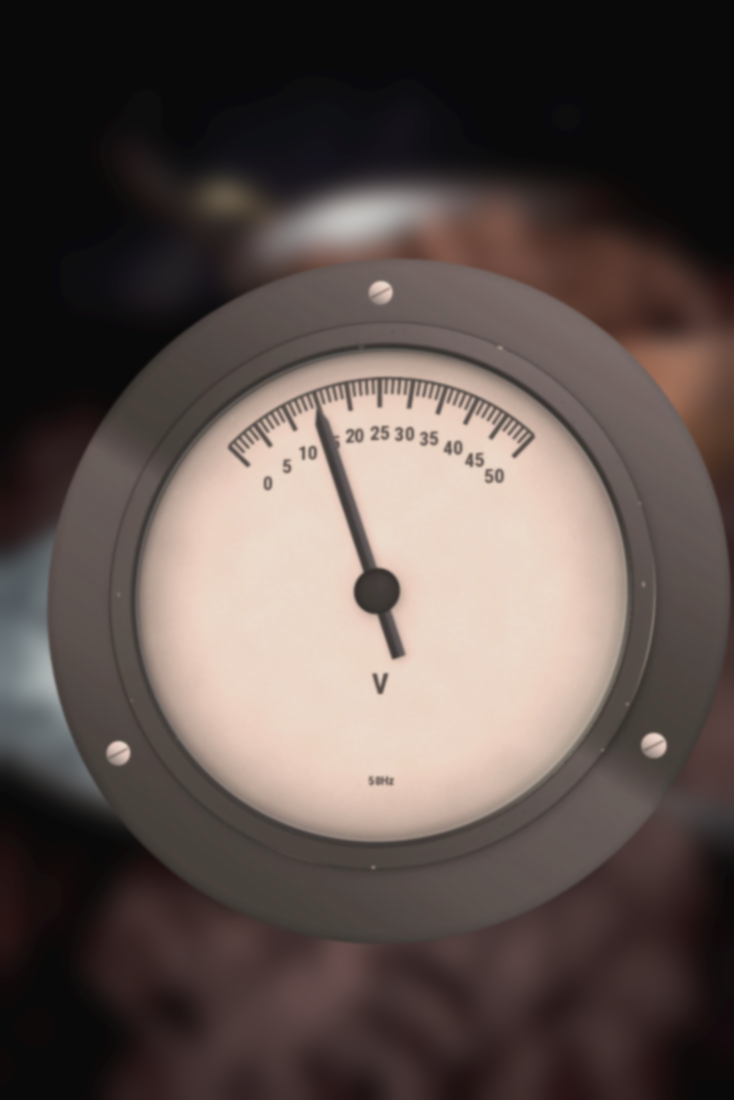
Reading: 15 V
